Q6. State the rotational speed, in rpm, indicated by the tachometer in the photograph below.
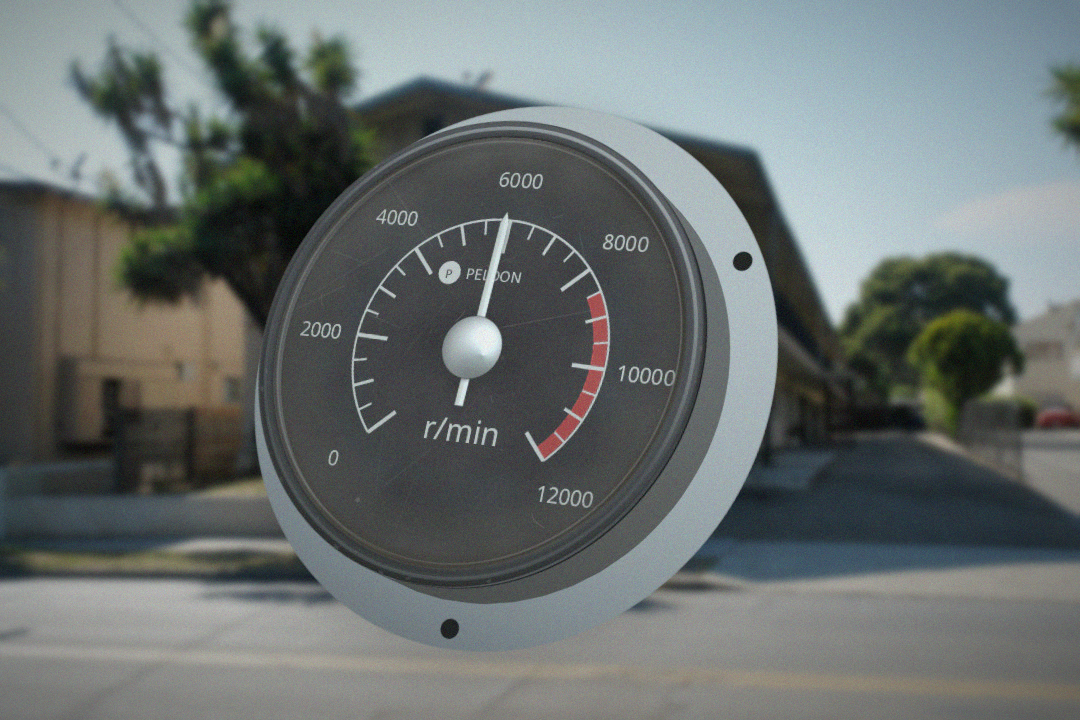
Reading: 6000 rpm
